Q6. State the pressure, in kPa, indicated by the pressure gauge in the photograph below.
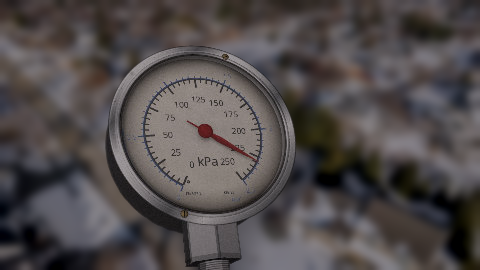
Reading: 230 kPa
